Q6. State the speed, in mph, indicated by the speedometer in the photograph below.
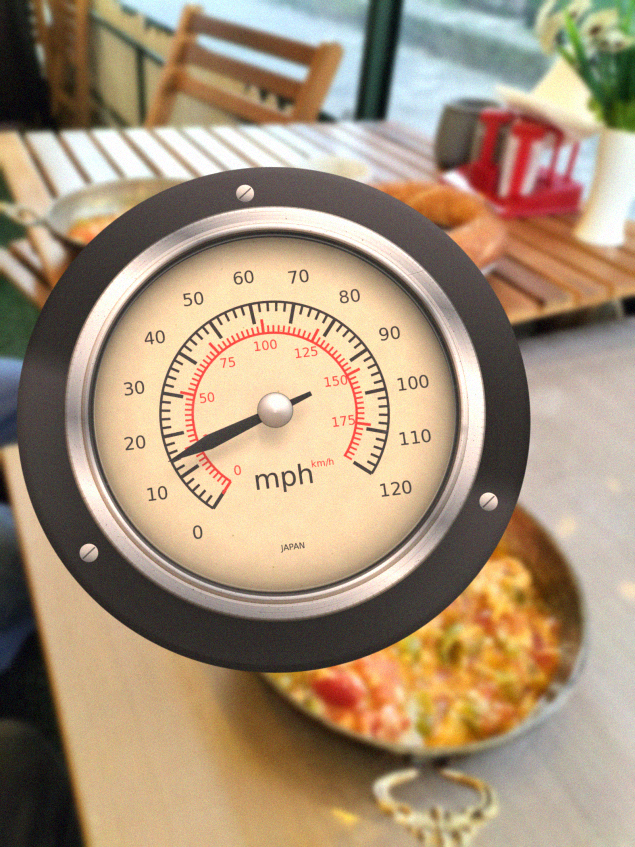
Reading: 14 mph
